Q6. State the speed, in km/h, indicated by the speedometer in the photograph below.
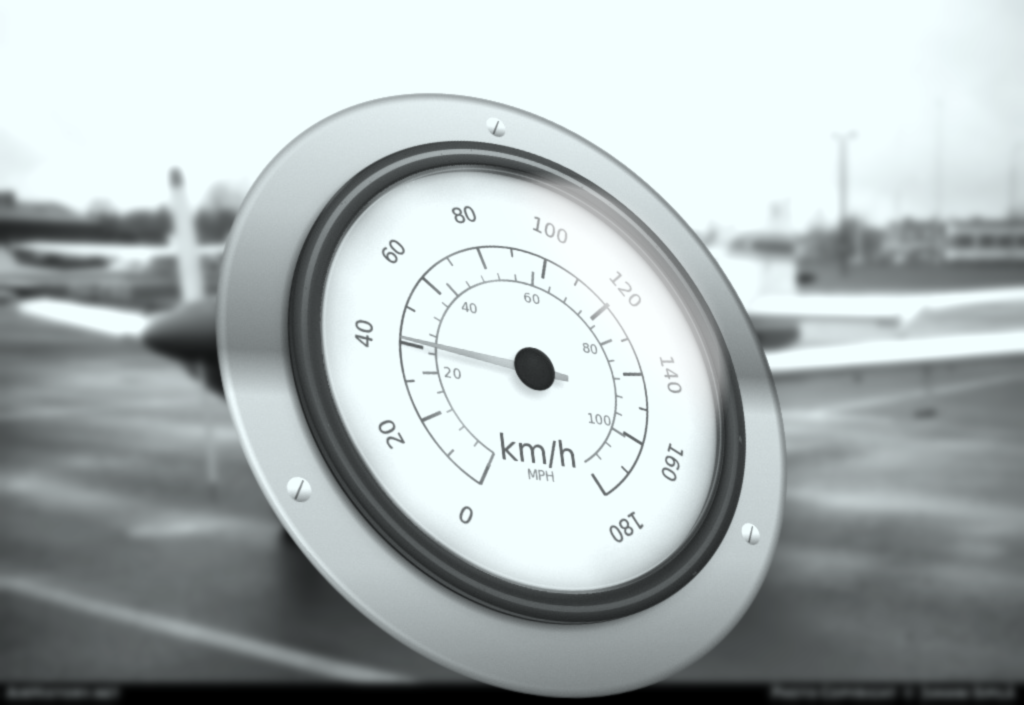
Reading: 40 km/h
